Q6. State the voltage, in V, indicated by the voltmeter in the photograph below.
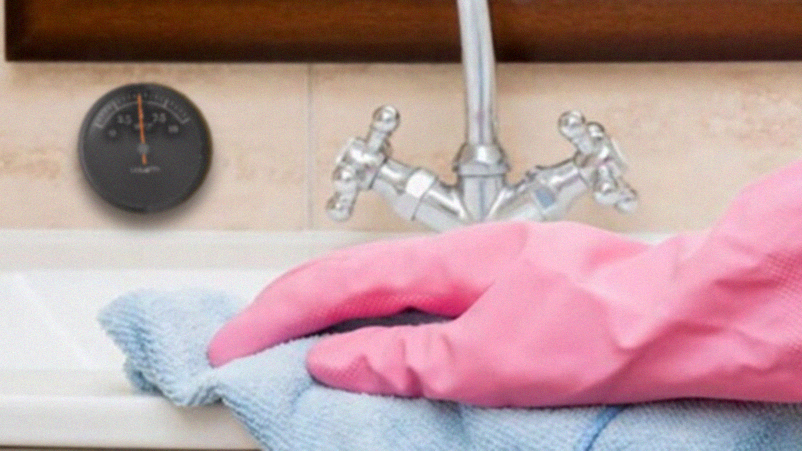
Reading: 5 V
